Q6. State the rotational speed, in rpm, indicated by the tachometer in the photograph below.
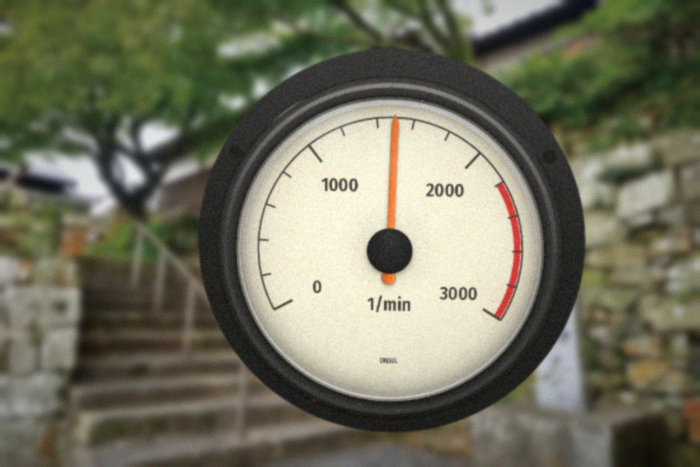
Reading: 1500 rpm
